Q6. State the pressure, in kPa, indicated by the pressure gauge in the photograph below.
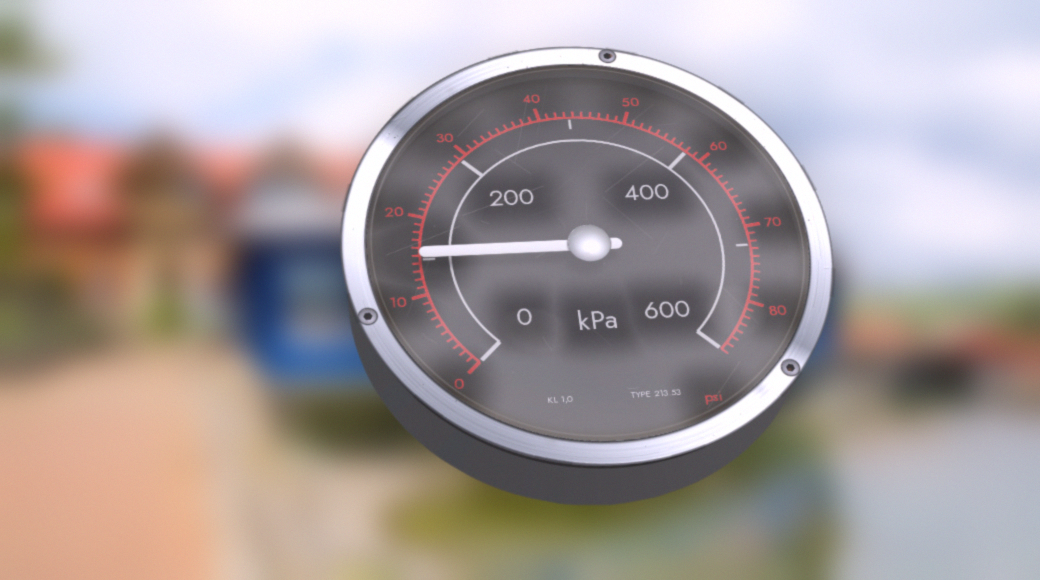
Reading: 100 kPa
